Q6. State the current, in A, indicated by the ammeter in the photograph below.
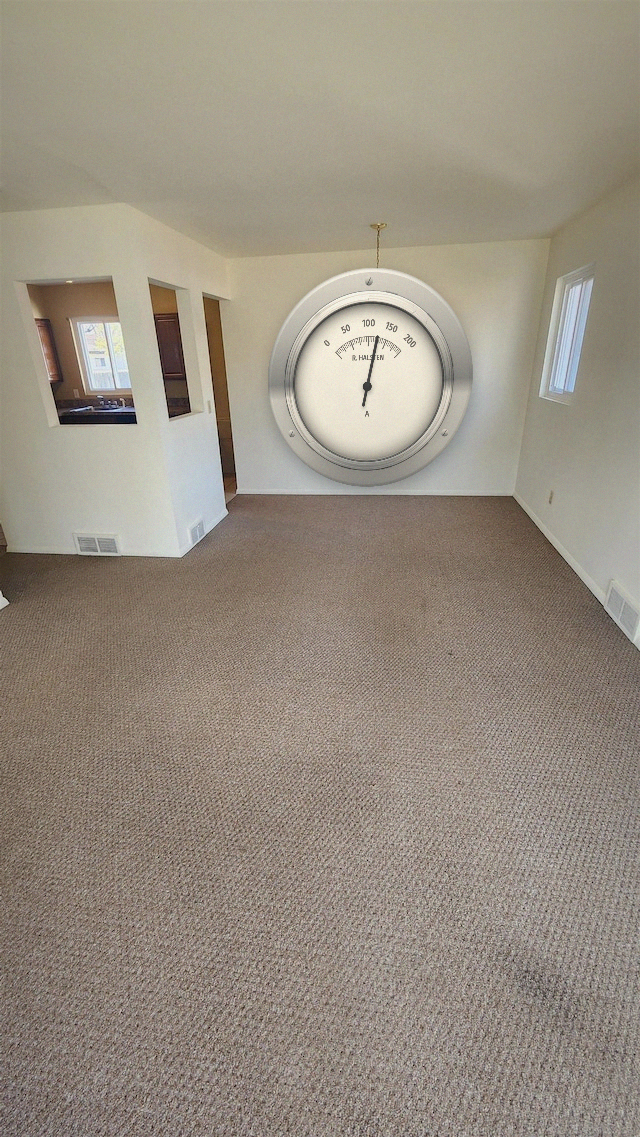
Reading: 125 A
